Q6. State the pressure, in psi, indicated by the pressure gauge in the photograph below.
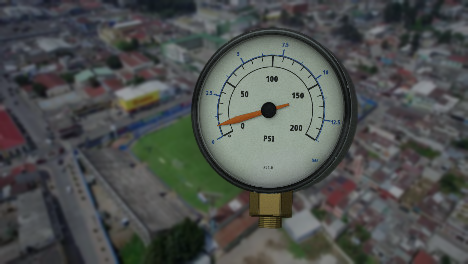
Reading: 10 psi
